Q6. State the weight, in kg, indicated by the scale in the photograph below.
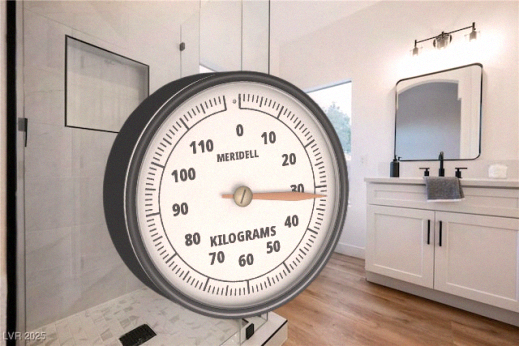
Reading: 32 kg
